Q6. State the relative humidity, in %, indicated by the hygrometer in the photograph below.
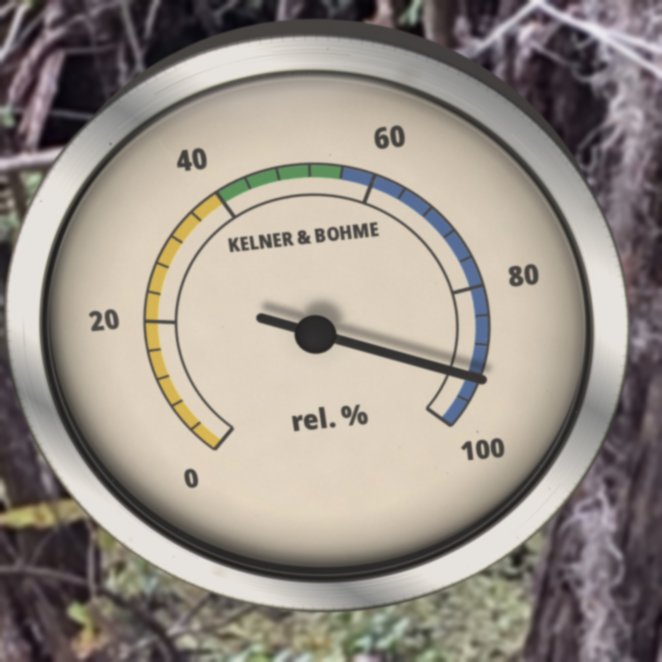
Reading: 92 %
